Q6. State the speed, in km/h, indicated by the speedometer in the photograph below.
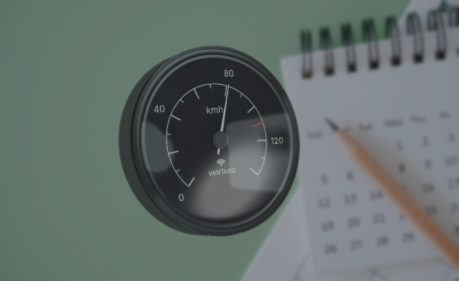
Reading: 80 km/h
